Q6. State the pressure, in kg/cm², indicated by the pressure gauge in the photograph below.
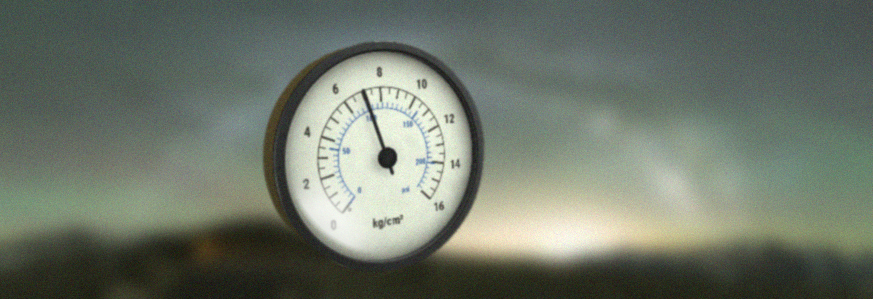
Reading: 7 kg/cm²
